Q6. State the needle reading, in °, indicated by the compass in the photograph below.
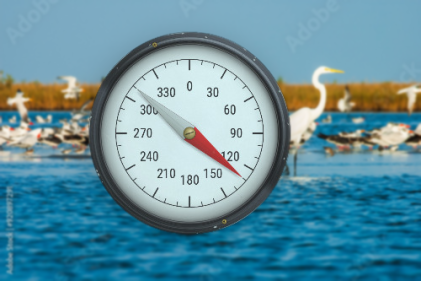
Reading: 130 °
